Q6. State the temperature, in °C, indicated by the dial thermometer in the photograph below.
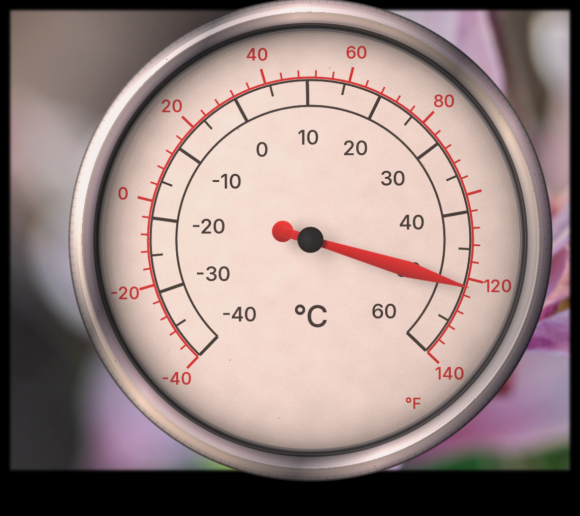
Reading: 50 °C
